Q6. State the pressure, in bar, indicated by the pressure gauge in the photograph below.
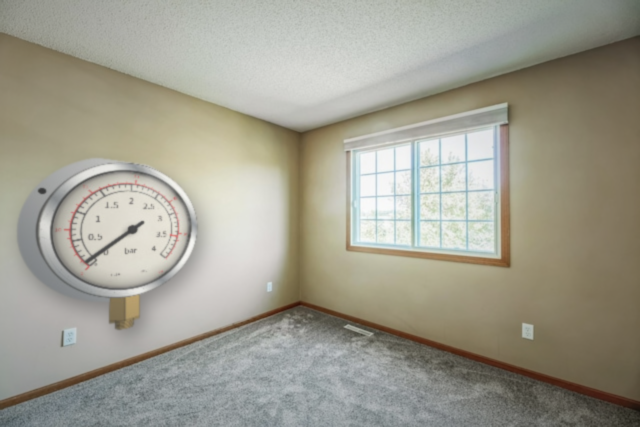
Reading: 0.1 bar
